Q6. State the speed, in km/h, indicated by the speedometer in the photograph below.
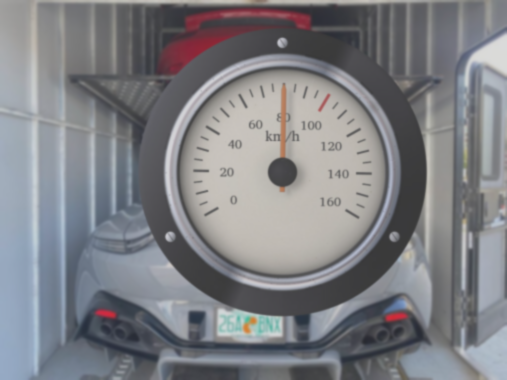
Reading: 80 km/h
